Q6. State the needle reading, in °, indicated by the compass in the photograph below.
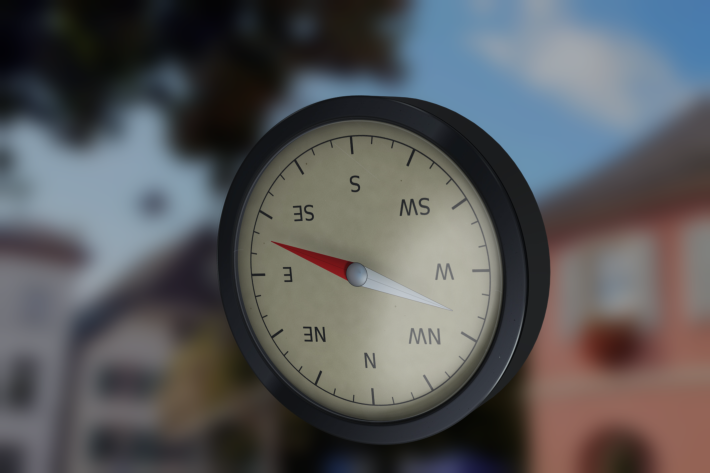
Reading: 110 °
